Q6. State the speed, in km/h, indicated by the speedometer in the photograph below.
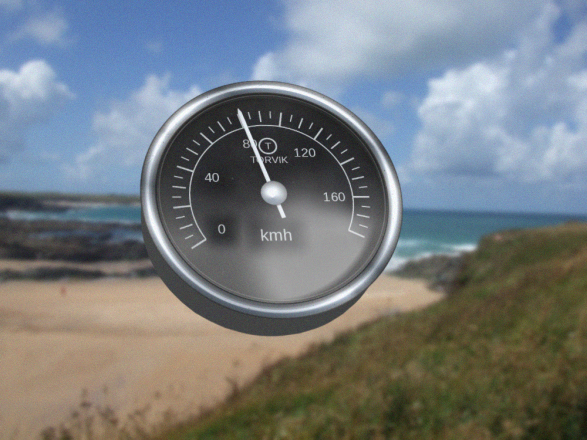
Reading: 80 km/h
